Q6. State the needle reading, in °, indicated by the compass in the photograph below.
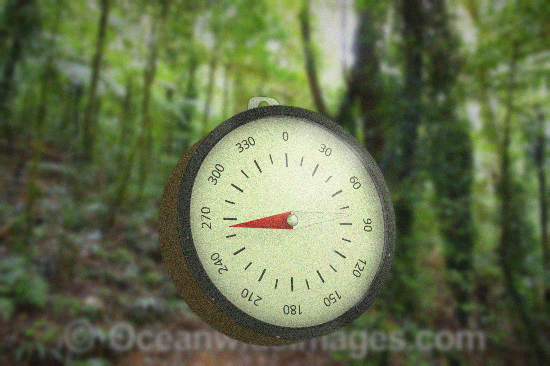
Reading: 262.5 °
